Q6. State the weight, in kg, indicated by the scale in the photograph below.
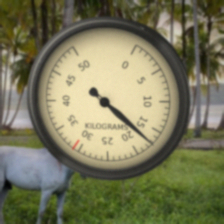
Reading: 17 kg
